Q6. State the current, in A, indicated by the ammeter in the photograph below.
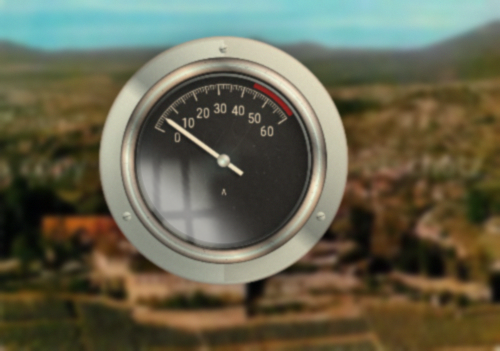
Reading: 5 A
